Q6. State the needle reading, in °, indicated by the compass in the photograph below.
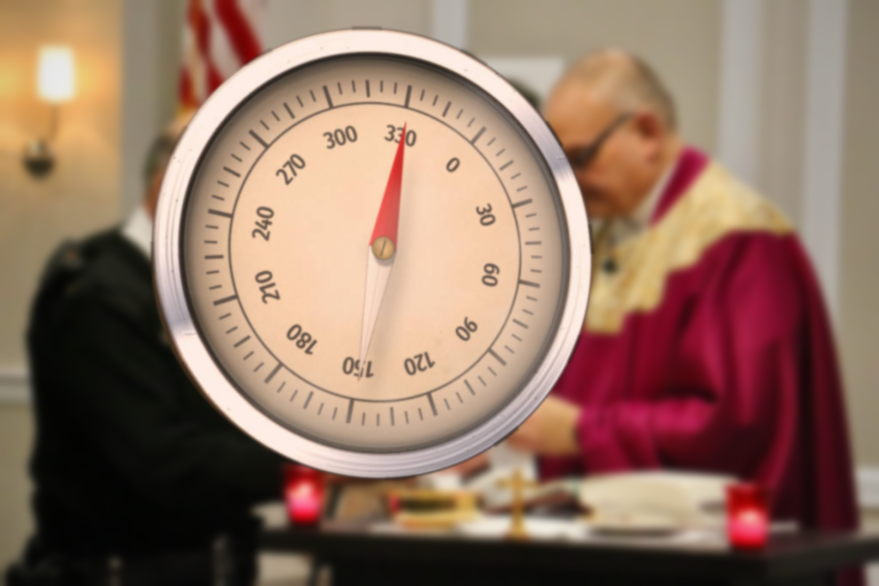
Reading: 330 °
